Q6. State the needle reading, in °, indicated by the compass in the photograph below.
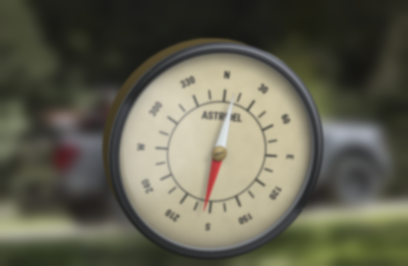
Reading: 187.5 °
